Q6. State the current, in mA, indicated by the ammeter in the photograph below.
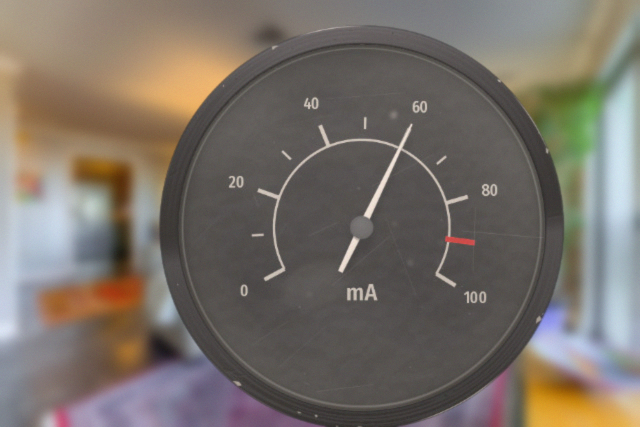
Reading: 60 mA
